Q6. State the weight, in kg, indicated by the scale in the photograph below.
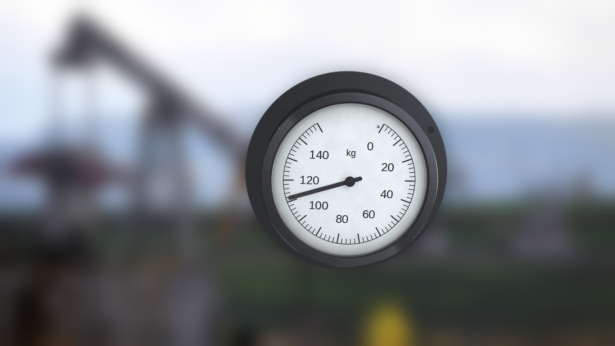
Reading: 112 kg
